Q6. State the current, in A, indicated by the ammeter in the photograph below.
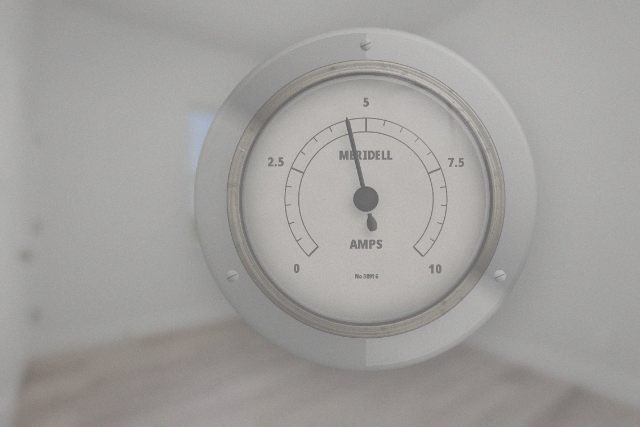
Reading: 4.5 A
